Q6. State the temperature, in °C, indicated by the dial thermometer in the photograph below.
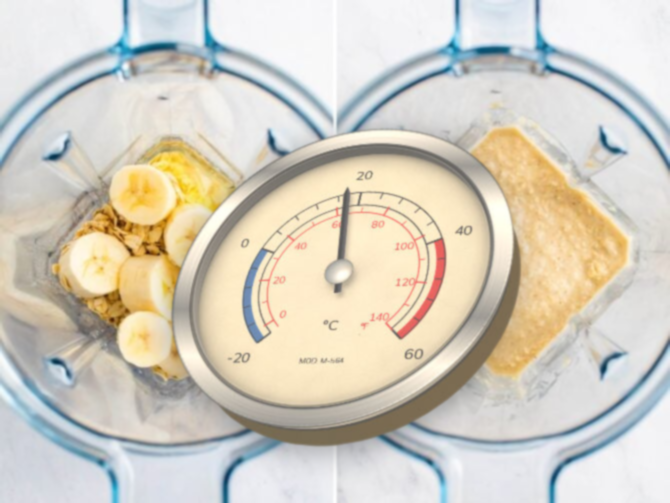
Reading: 18 °C
